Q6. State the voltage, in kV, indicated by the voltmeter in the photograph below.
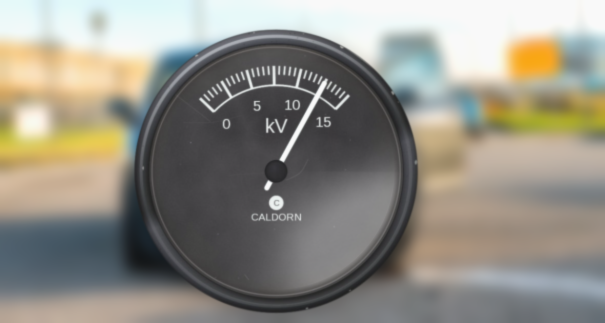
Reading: 12.5 kV
